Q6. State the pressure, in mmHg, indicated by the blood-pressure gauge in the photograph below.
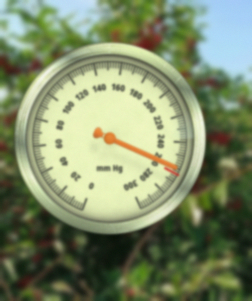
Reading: 260 mmHg
